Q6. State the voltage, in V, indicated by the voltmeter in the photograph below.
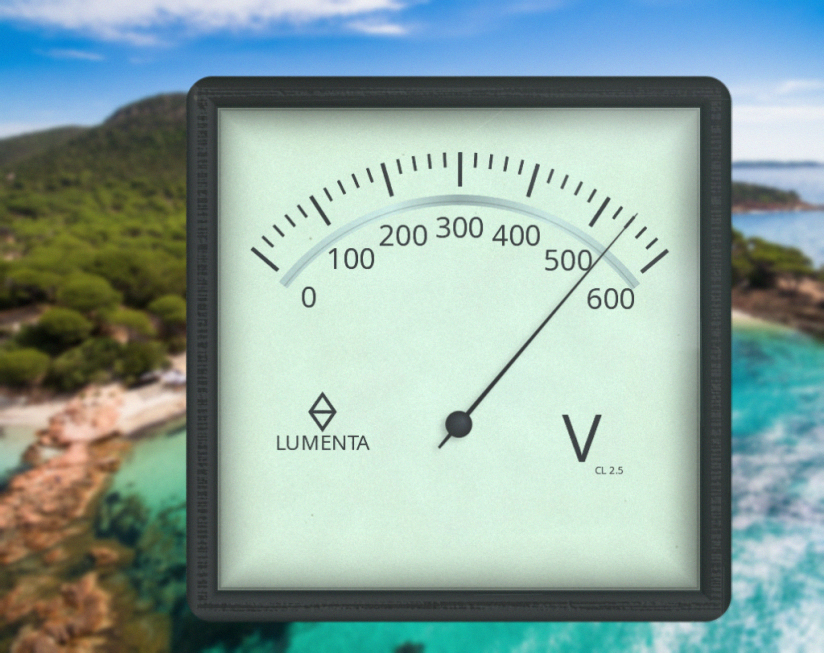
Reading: 540 V
